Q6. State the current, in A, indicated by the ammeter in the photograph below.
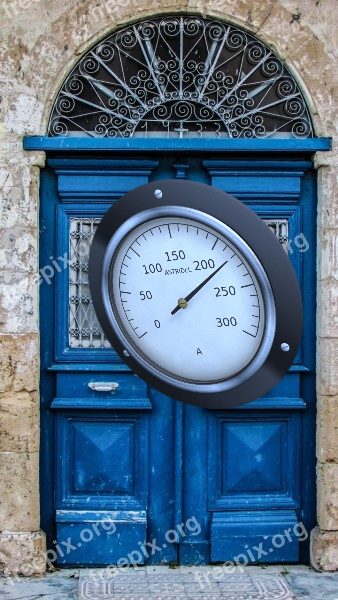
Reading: 220 A
